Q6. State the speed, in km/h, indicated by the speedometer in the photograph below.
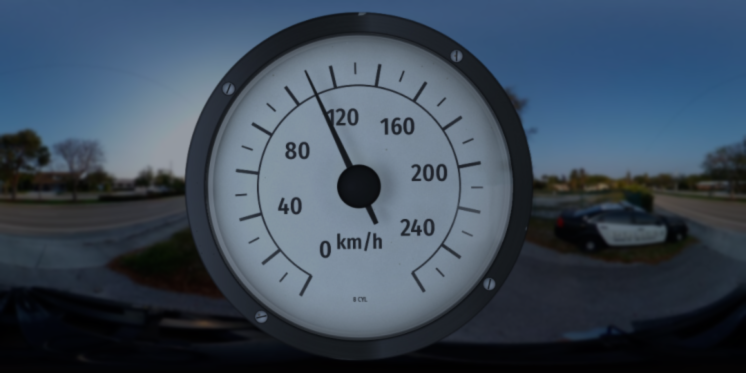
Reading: 110 km/h
